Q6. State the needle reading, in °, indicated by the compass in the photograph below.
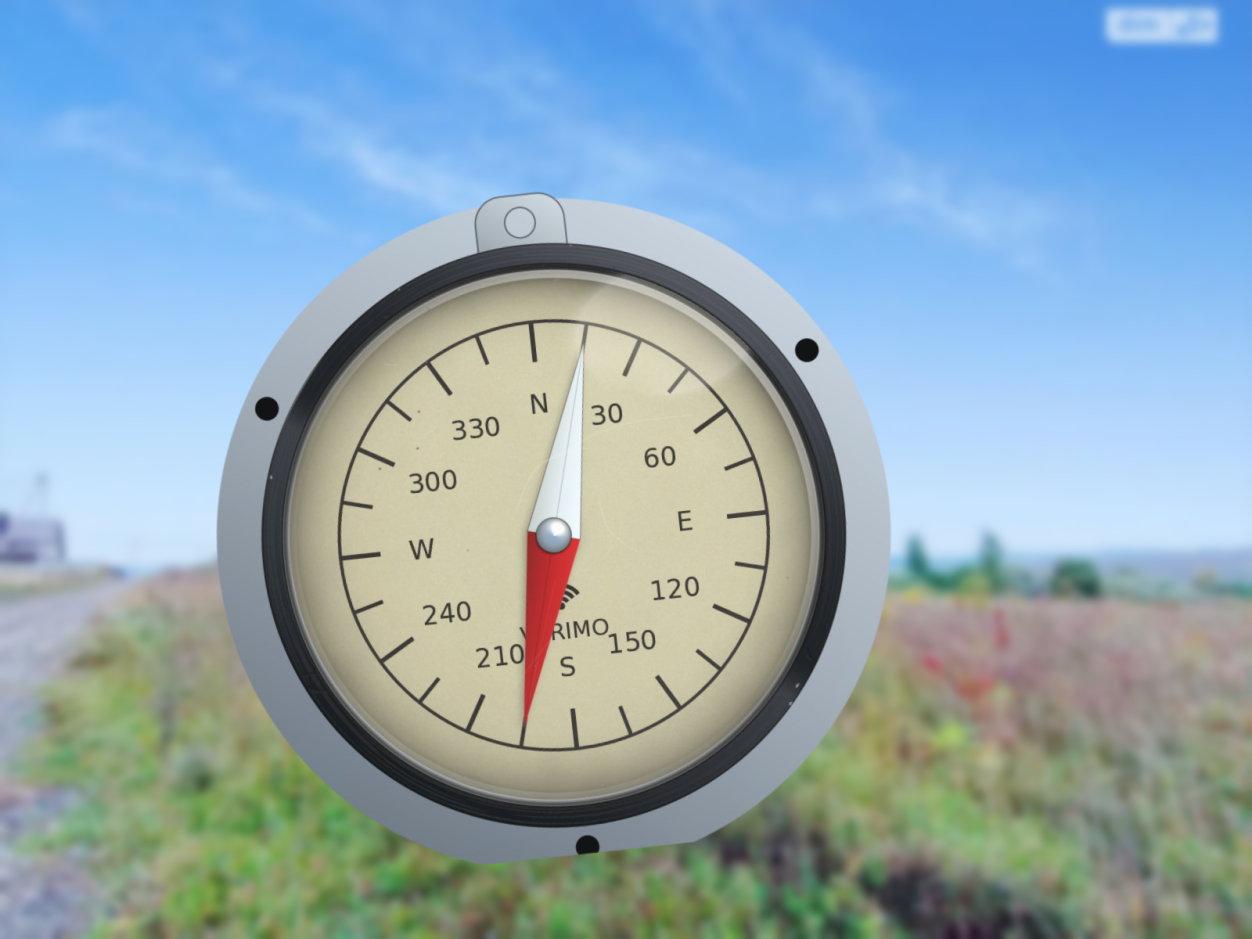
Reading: 195 °
